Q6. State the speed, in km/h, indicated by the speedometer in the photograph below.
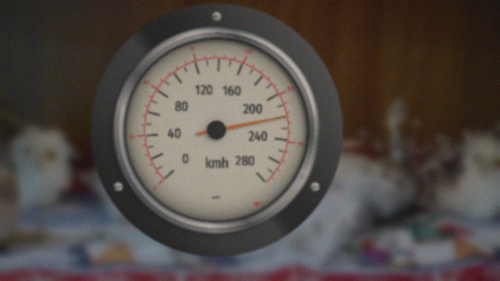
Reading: 220 km/h
